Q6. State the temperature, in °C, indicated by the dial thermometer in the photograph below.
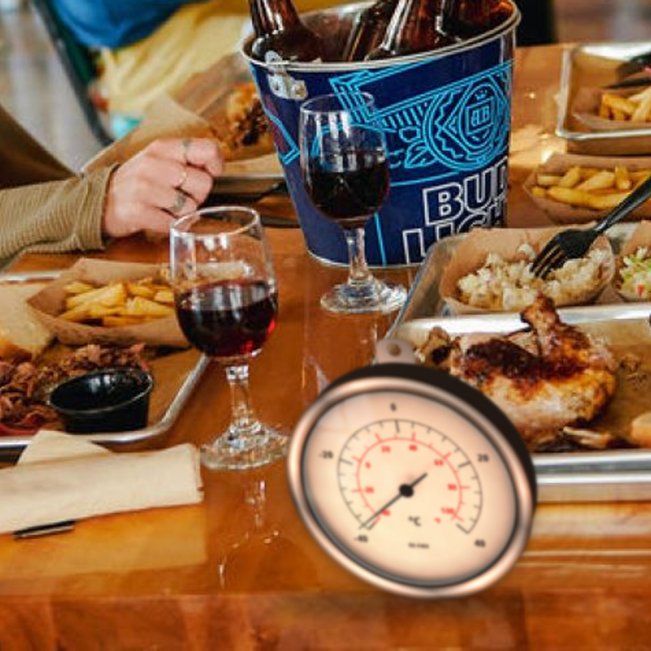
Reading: -38 °C
